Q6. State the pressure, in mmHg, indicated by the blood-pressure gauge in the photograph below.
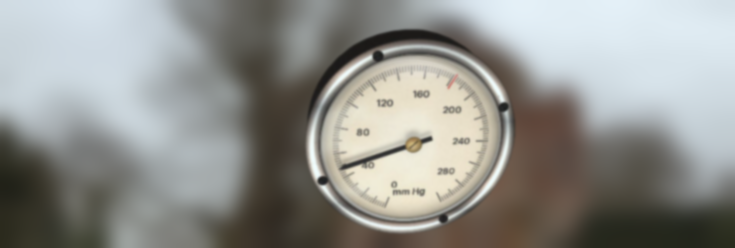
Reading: 50 mmHg
